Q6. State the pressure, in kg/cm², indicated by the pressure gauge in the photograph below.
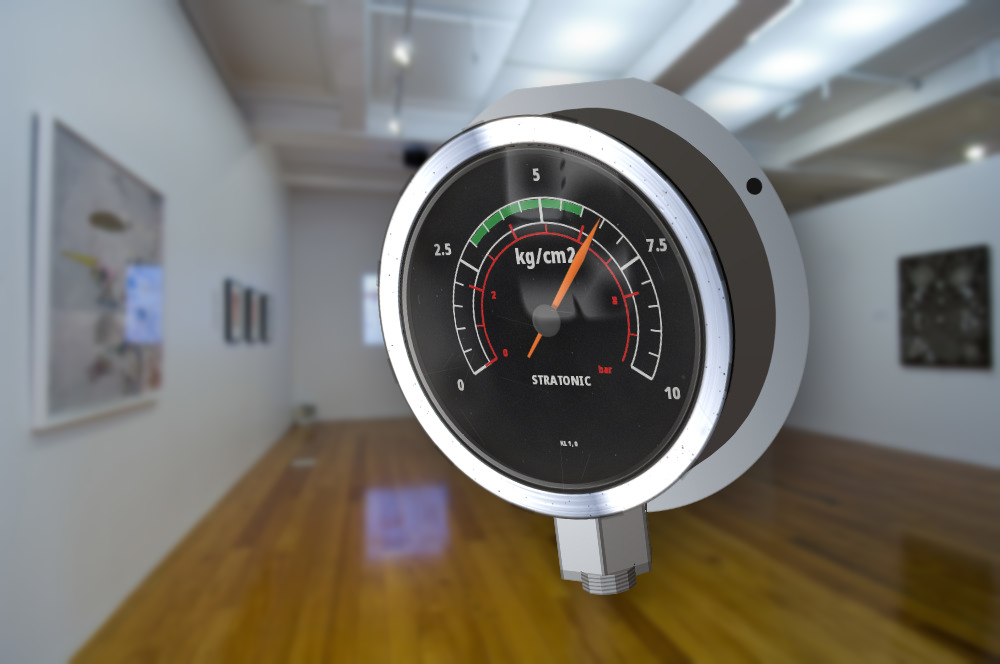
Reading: 6.5 kg/cm²
